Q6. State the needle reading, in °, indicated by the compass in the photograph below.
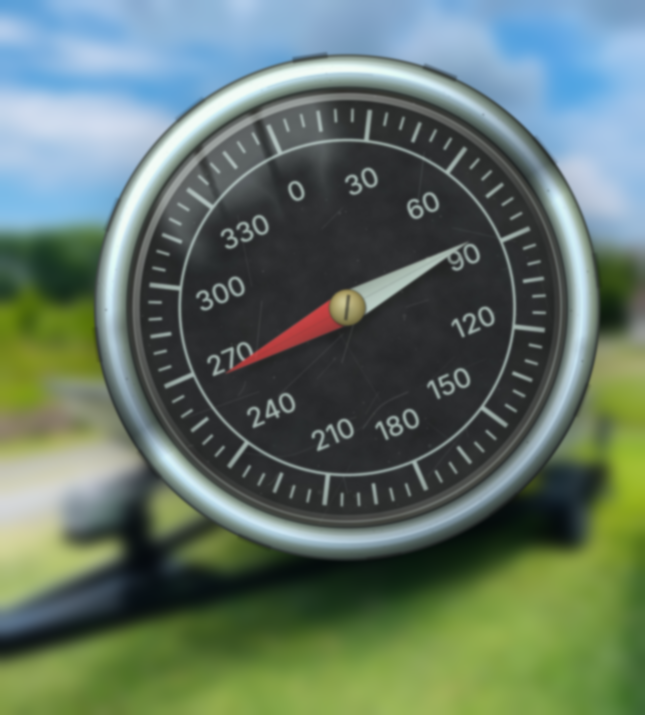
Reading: 265 °
